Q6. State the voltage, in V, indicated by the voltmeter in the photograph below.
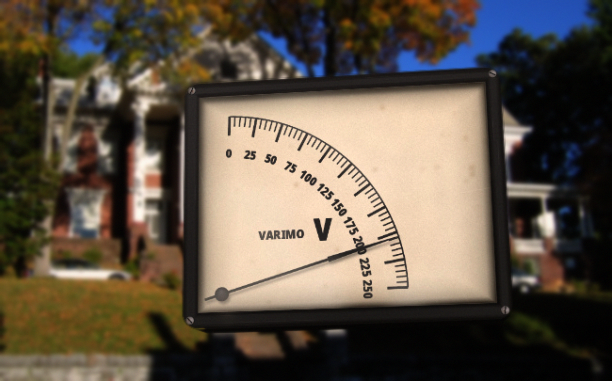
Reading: 205 V
